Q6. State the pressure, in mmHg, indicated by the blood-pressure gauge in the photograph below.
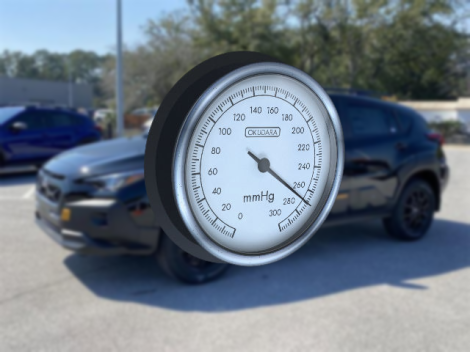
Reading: 270 mmHg
